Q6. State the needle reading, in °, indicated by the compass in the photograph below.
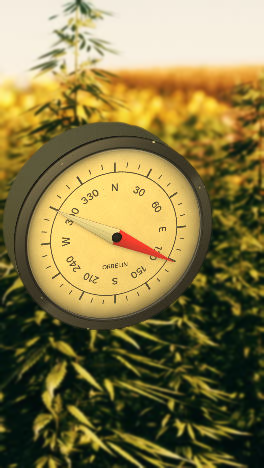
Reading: 120 °
